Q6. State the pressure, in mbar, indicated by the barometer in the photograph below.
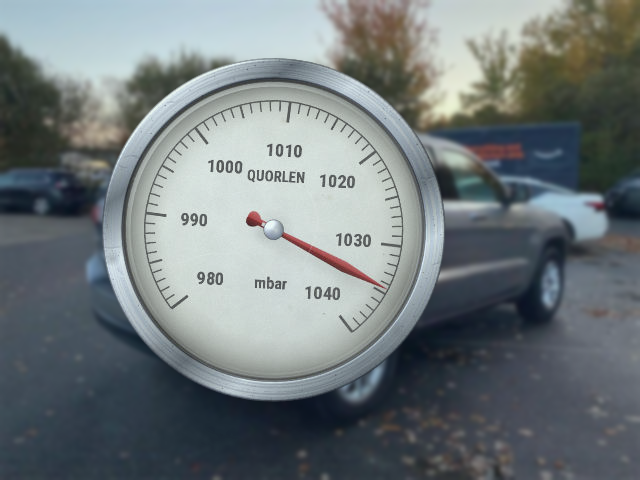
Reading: 1034.5 mbar
